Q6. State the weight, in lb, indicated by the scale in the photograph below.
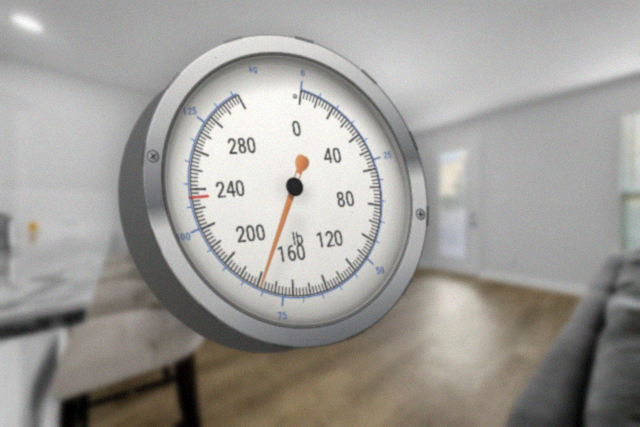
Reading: 180 lb
